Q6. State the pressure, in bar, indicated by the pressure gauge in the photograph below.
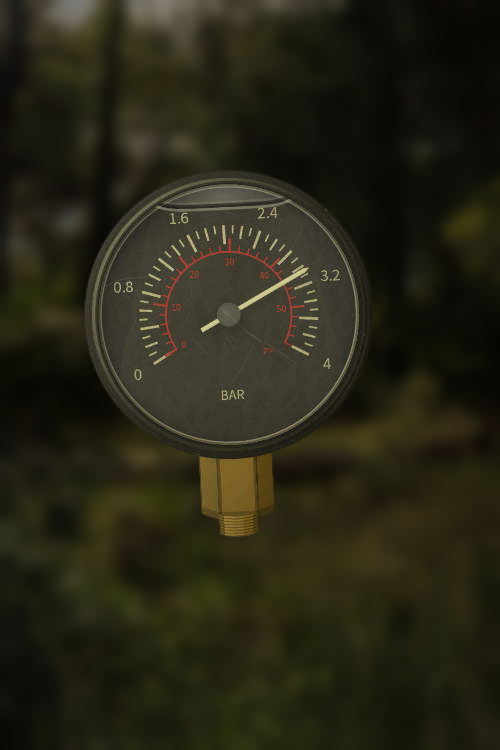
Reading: 3.05 bar
